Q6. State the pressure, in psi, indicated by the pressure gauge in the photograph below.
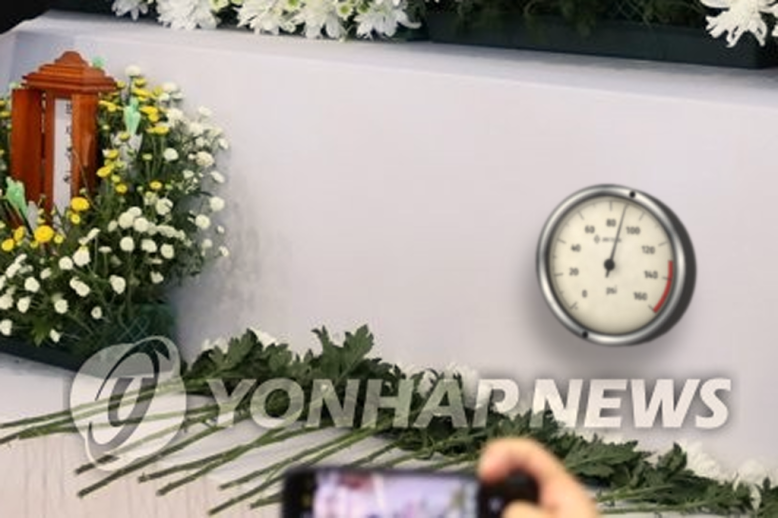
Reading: 90 psi
